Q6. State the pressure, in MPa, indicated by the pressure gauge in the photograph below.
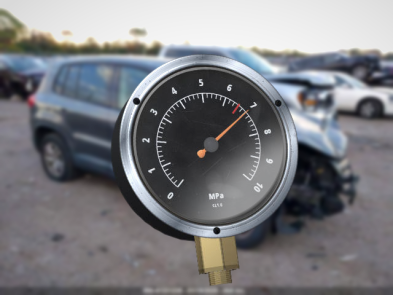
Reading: 7 MPa
